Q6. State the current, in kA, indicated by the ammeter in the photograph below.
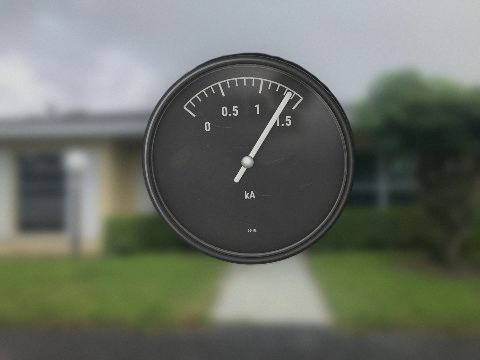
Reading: 1.35 kA
